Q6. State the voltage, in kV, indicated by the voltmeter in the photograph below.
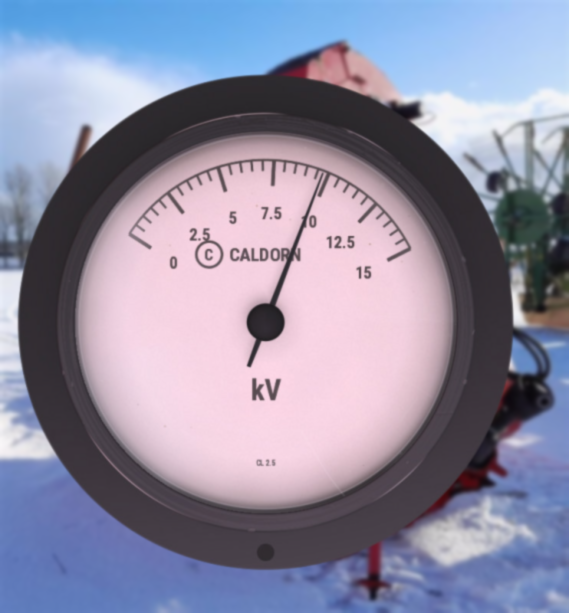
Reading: 9.75 kV
